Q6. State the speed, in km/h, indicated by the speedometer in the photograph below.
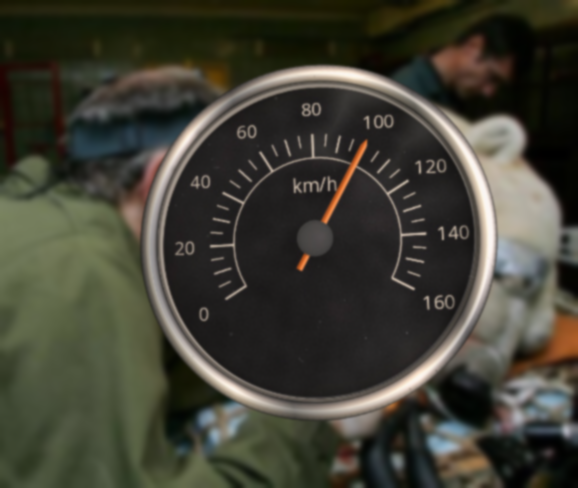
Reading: 100 km/h
